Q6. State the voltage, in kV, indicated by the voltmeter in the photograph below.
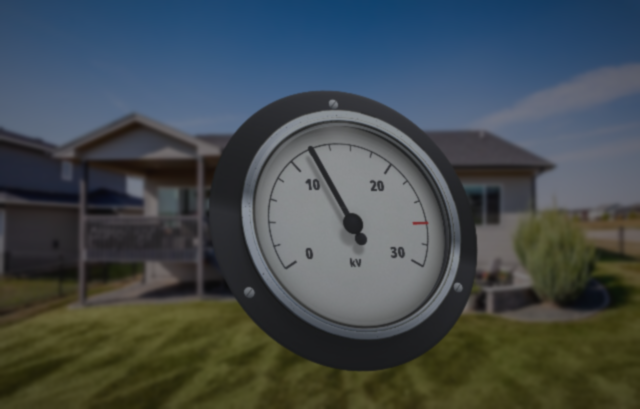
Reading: 12 kV
